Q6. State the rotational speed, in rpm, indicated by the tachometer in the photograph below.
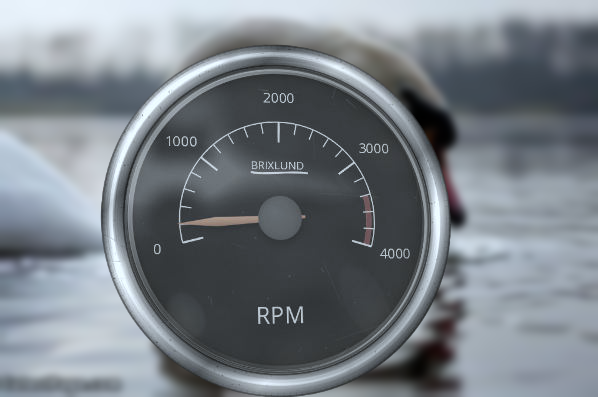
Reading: 200 rpm
